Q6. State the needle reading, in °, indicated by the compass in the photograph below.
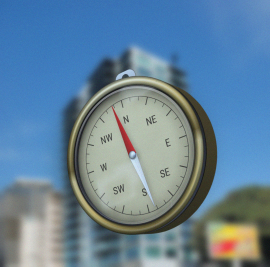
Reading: 350 °
